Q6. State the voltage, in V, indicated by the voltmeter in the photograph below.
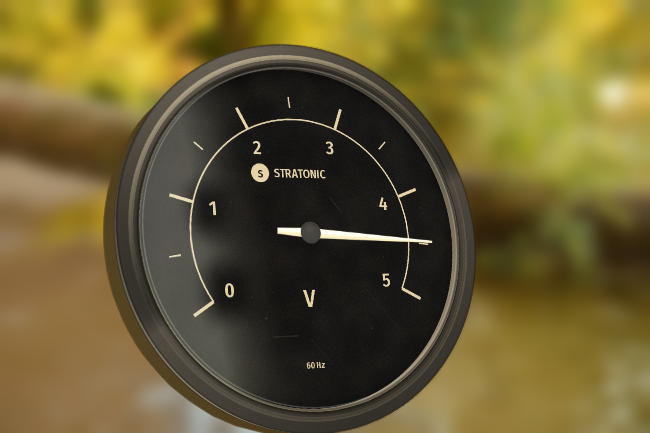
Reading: 4.5 V
